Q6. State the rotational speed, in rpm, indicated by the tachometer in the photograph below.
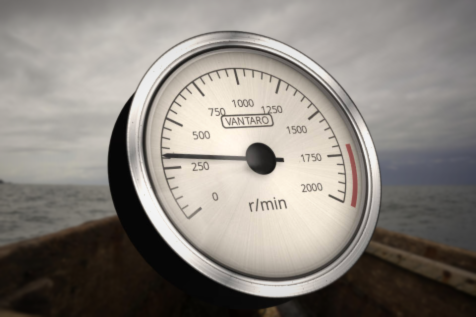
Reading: 300 rpm
